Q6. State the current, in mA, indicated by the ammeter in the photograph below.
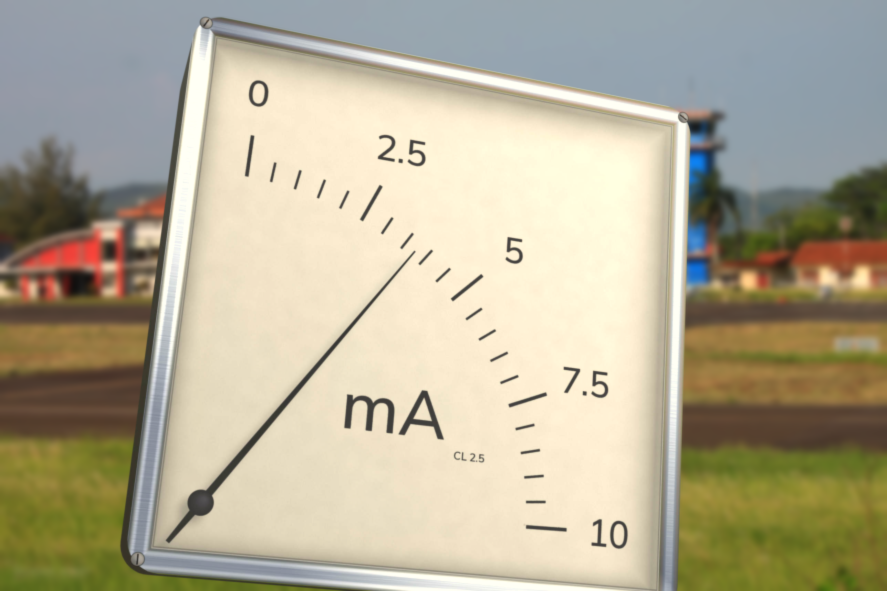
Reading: 3.75 mA
